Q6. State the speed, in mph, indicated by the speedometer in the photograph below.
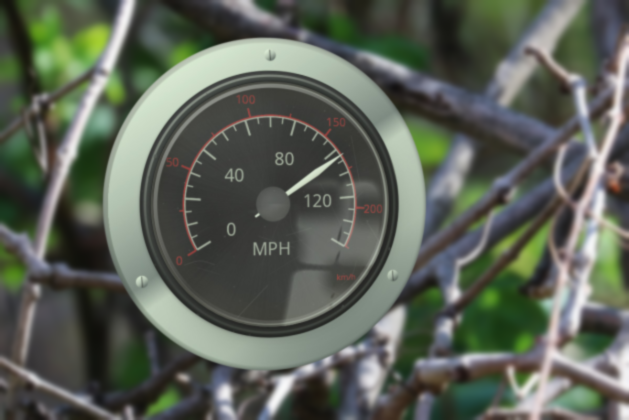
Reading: 102.5 mph
